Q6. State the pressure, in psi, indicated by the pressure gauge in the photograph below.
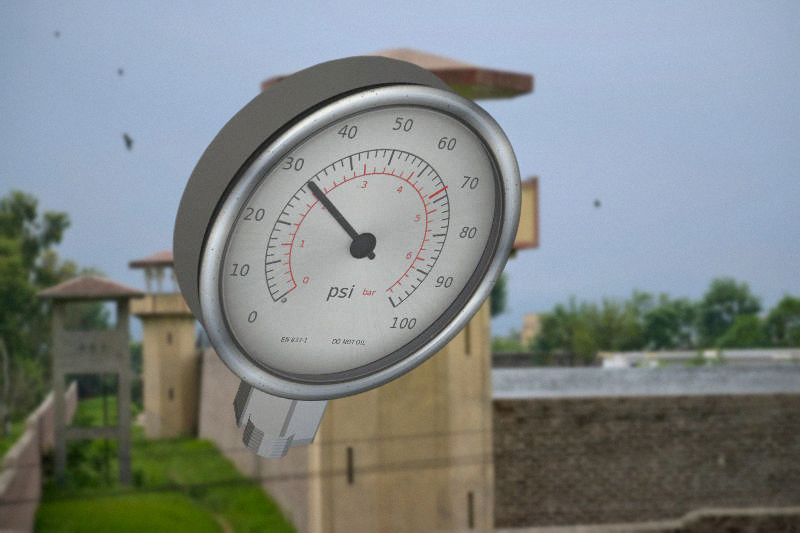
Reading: 30 psi
